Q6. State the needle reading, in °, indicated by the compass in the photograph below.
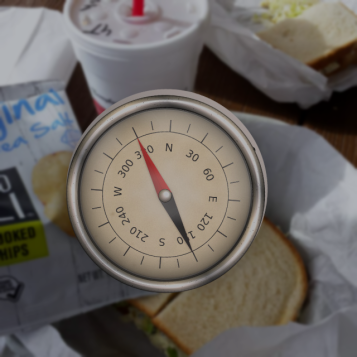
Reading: 330 °
